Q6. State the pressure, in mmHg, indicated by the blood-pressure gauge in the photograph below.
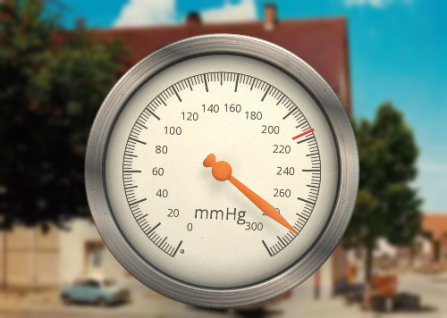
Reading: 280 mmHg
